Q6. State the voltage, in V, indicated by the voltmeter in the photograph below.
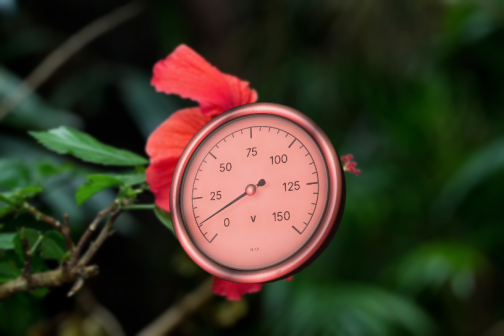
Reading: 10 V
